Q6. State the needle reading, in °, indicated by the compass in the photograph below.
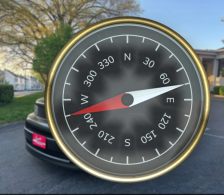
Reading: 255 °
